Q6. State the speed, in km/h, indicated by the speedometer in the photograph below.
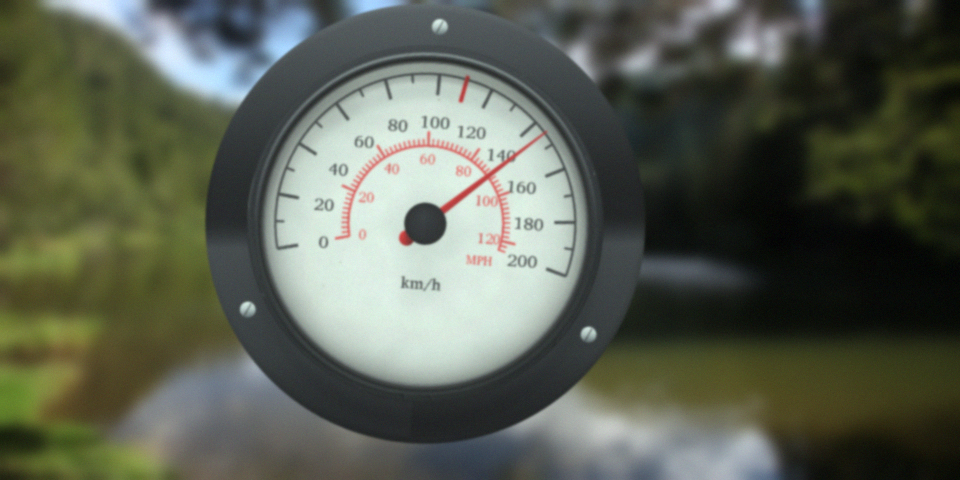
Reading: 145 km/h
